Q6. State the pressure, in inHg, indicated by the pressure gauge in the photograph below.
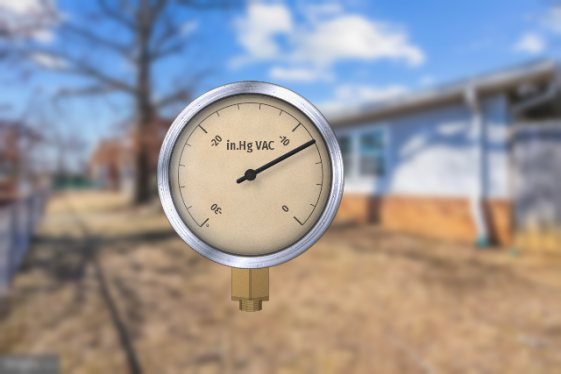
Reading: -8 inHg
